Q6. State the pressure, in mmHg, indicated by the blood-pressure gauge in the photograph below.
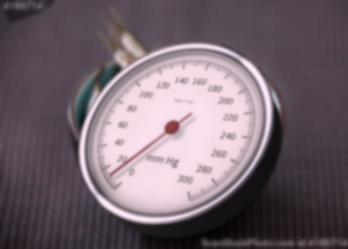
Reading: 10 mmHg
